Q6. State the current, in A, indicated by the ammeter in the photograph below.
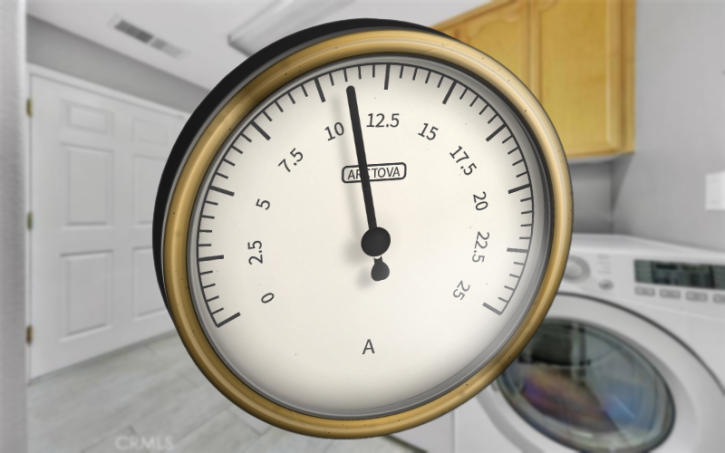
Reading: 11 A
